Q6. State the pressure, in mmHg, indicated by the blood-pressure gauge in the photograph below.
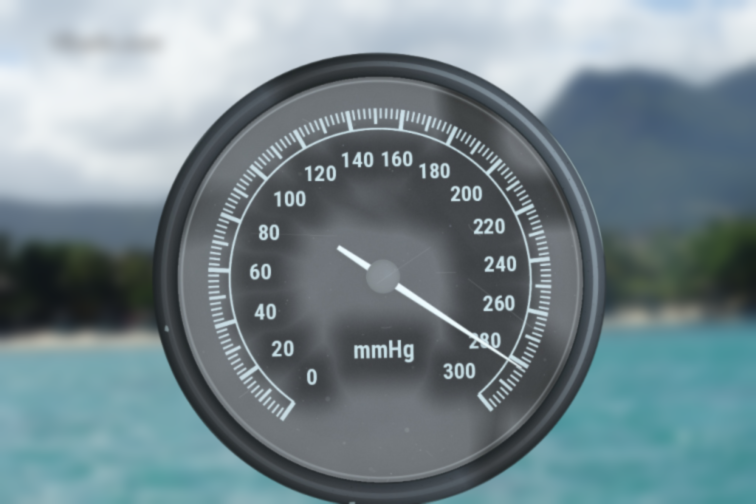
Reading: 282 mmHg
